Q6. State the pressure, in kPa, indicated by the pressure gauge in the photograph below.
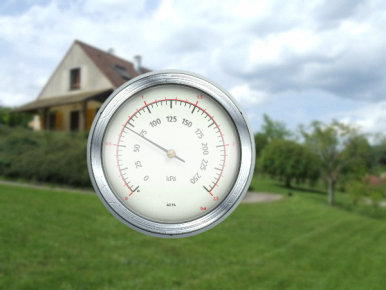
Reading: 70 kPa
